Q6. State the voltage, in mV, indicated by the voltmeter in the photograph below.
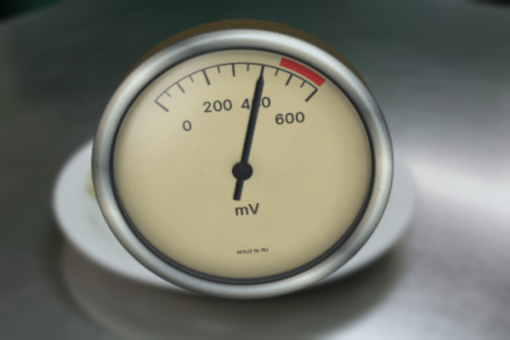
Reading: 400 mV
